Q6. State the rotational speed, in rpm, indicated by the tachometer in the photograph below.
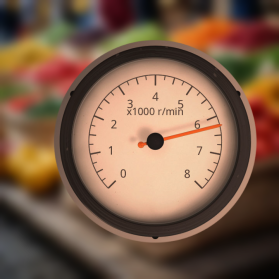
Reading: 6250 rpm
